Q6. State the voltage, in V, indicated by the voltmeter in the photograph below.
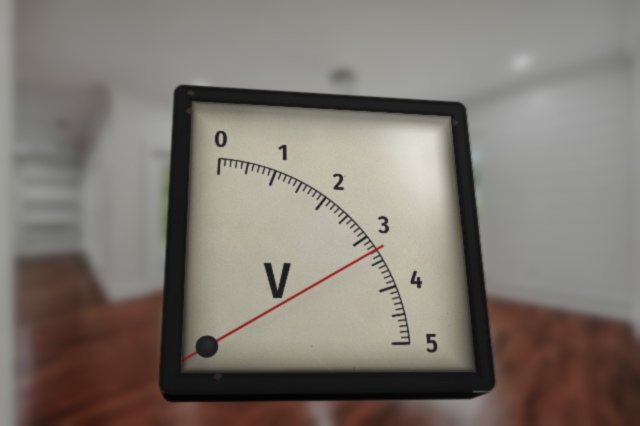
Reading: 3.3 V
